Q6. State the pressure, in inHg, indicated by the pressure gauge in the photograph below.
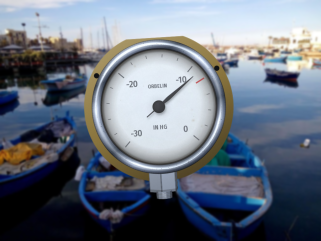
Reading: -9 inHg
